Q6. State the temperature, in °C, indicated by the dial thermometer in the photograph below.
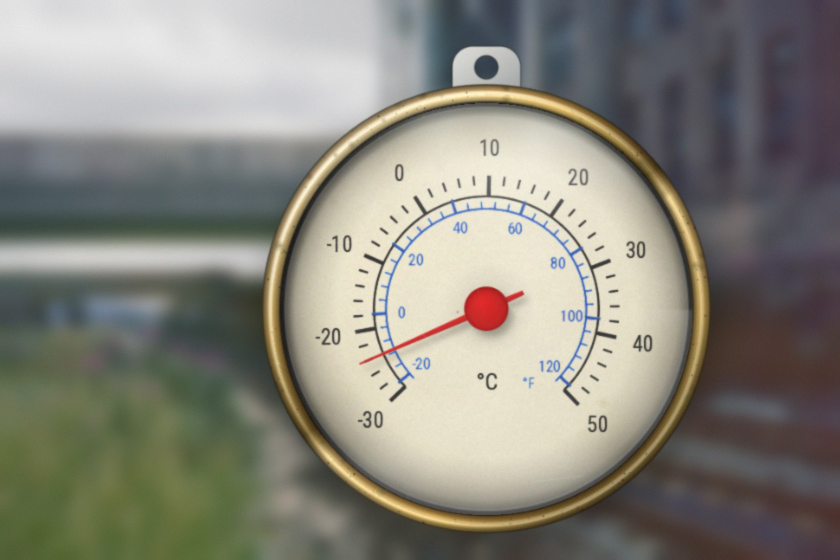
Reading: -24 °C
